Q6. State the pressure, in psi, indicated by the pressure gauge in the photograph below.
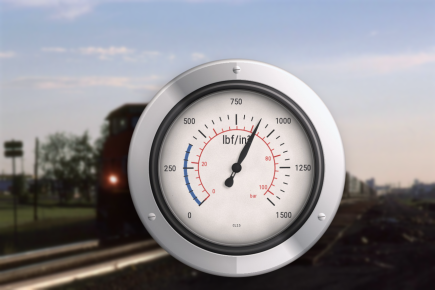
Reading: 900 psi
